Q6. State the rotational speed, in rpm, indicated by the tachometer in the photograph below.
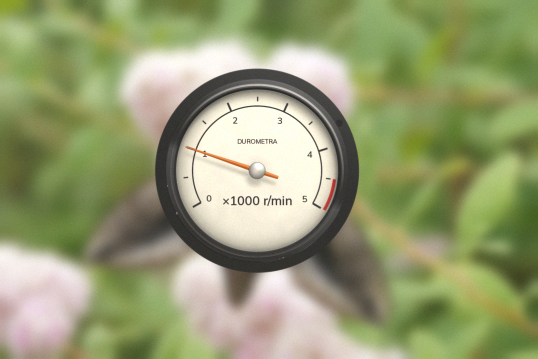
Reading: 1000 rpm
